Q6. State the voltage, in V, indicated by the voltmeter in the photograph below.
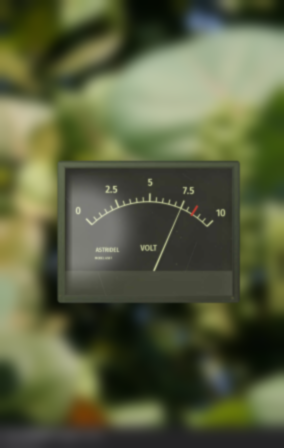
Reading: 7.5 V
